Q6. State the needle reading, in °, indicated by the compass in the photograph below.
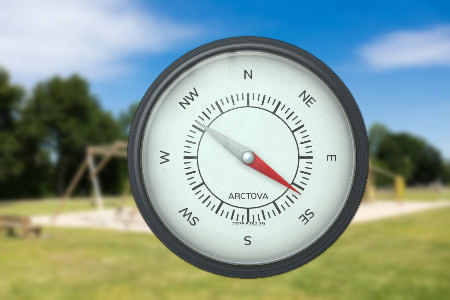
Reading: 125 °
